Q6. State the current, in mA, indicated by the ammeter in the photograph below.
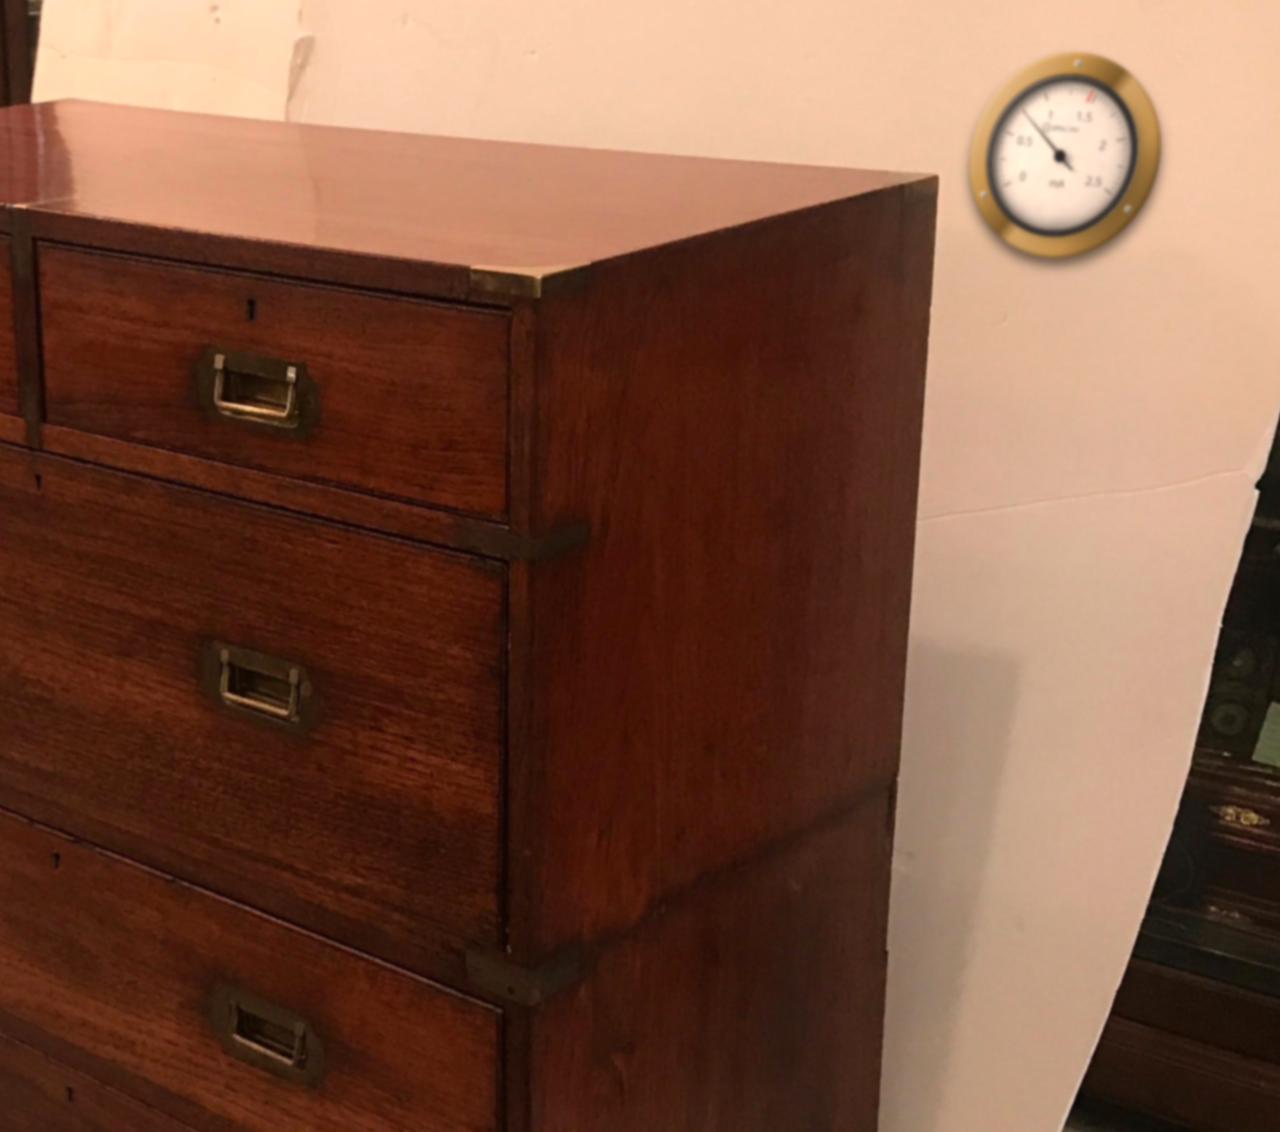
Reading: 0.75 mA
